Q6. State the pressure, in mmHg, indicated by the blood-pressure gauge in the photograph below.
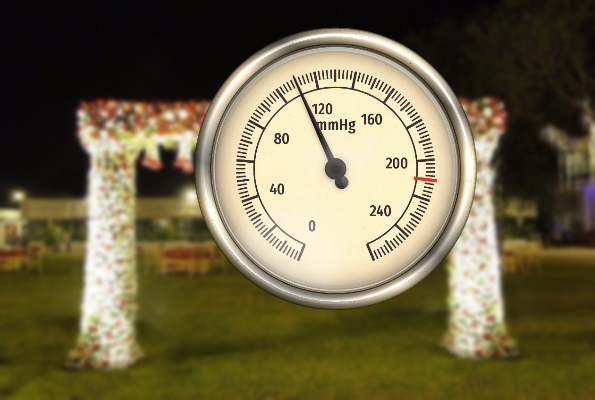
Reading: 110 mmHg
